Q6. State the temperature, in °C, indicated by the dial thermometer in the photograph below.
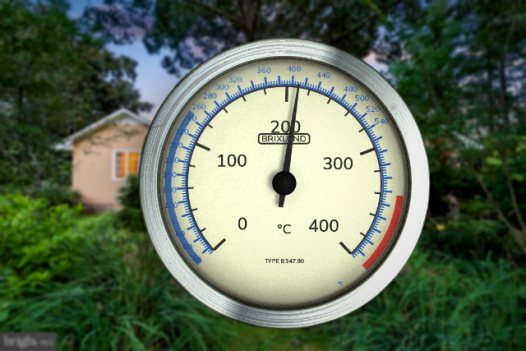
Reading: 210 °C
